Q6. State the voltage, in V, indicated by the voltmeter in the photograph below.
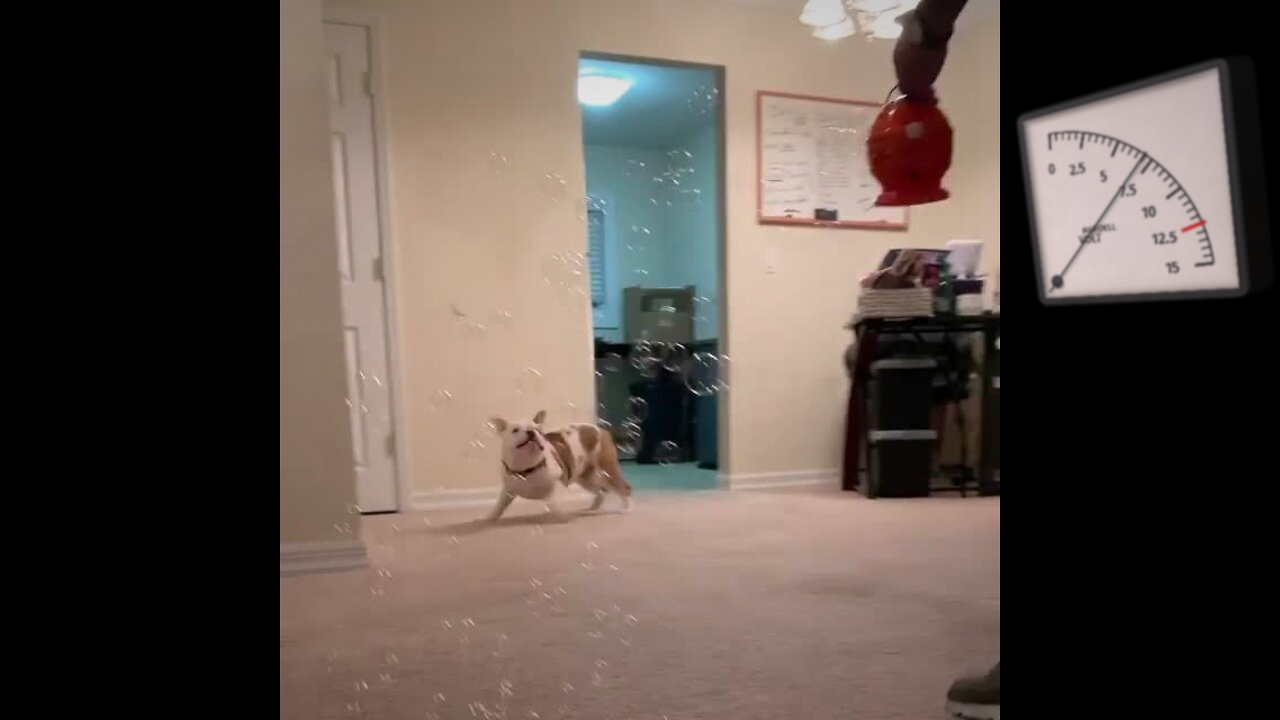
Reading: 7 V
